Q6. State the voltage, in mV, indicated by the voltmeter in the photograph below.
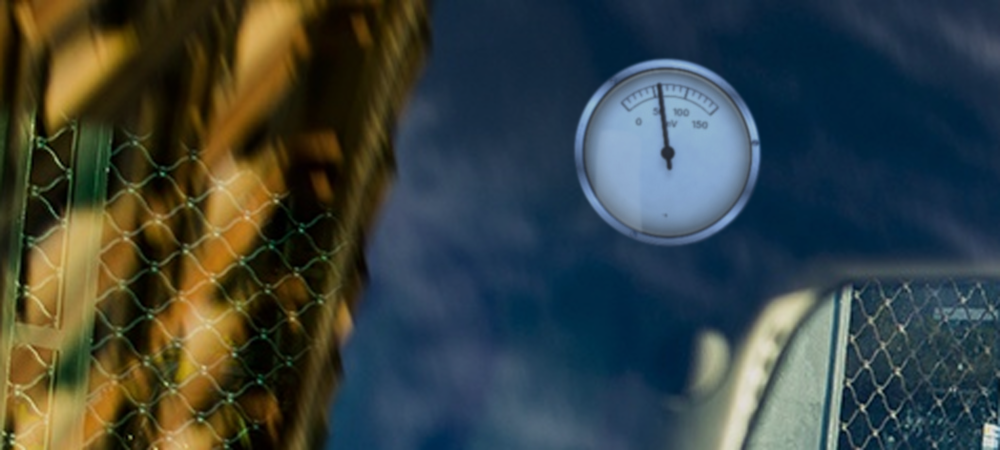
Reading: 60 mV
